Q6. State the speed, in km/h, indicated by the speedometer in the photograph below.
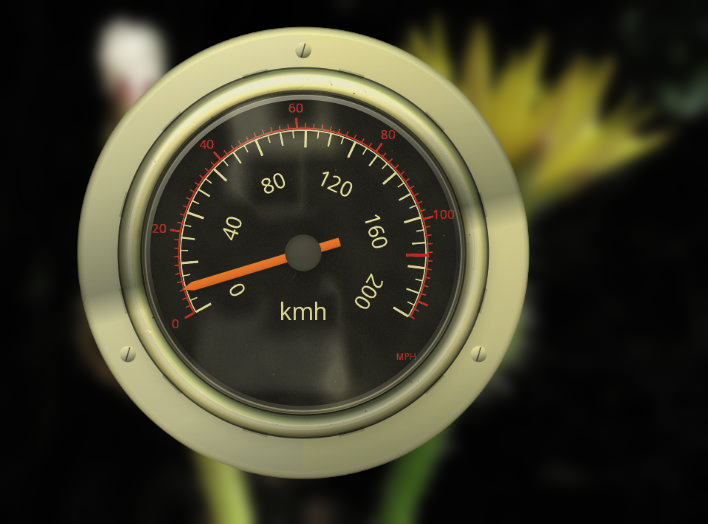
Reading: 10 km/h
